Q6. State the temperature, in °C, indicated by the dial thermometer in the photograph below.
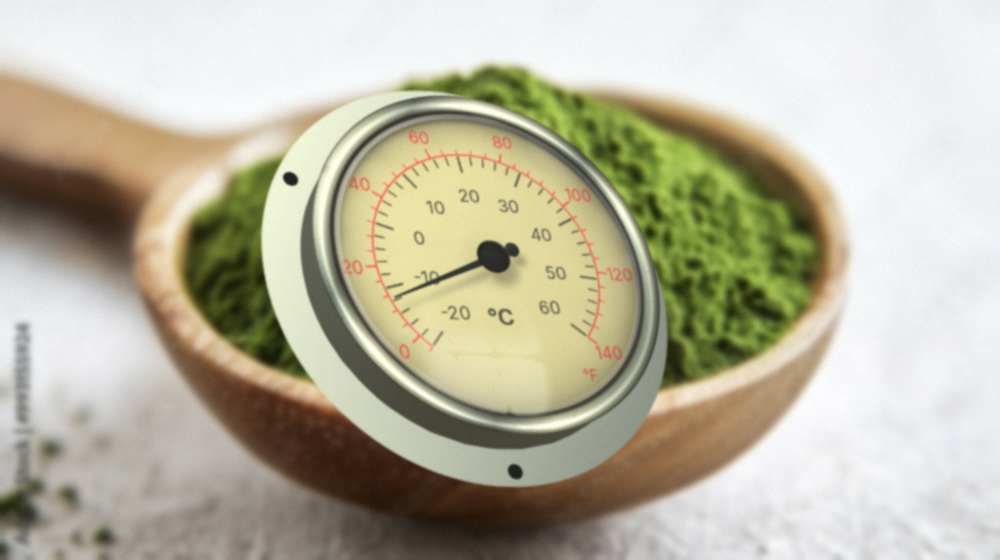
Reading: -12 °C
